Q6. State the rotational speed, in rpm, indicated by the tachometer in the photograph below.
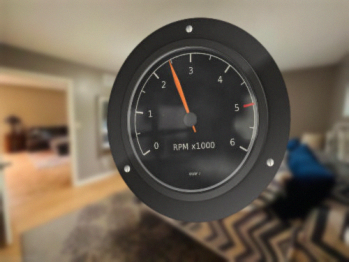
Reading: 2500 rpm
